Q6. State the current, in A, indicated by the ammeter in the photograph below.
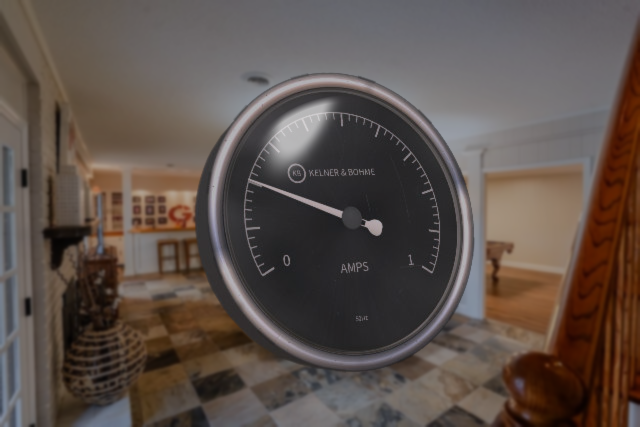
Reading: 0.2 A
